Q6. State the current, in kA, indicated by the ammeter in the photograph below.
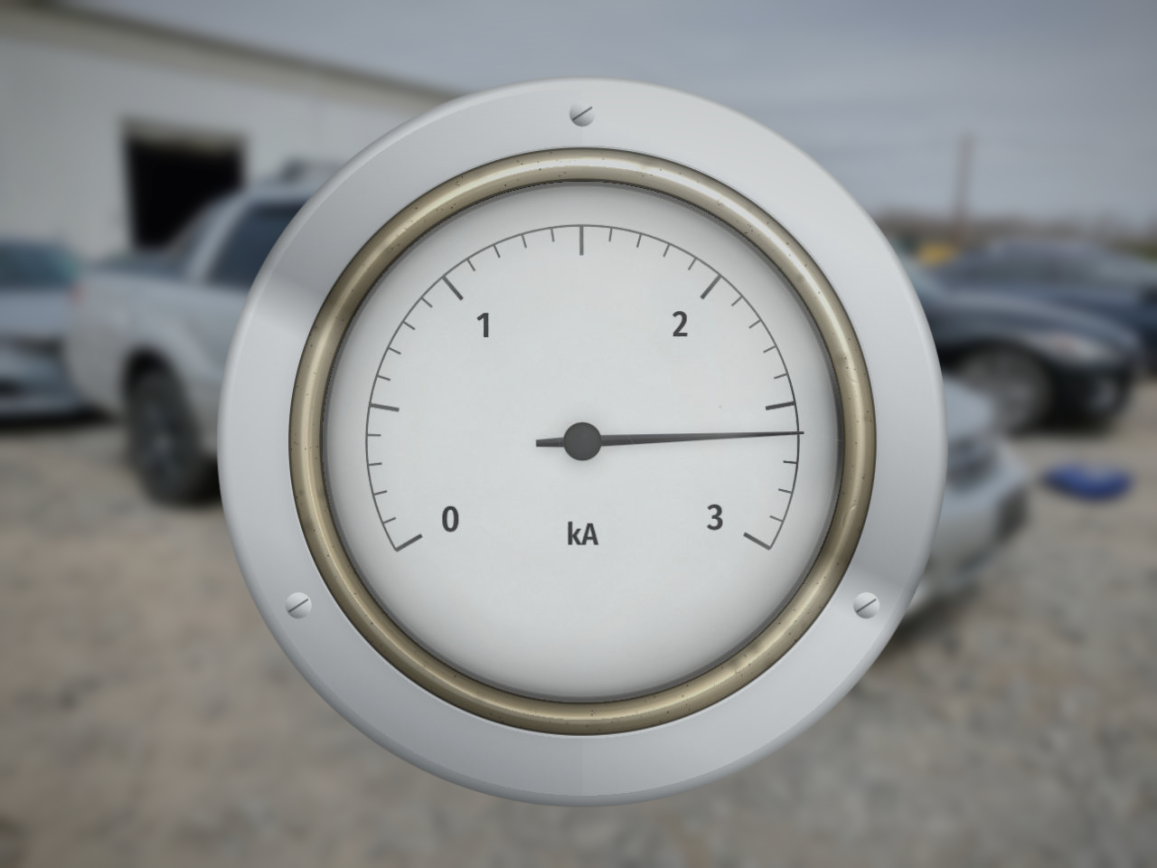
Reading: 2.6 kA
